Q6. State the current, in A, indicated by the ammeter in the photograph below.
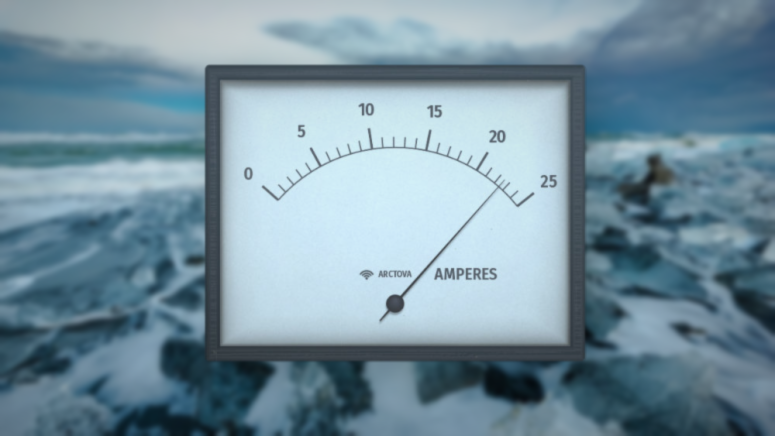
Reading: 22.5 A
